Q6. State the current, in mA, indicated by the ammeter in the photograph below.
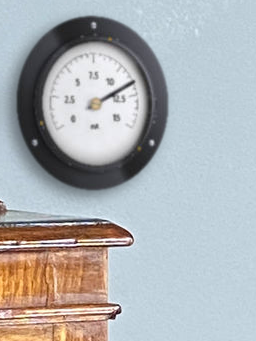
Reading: 11.5 mA
